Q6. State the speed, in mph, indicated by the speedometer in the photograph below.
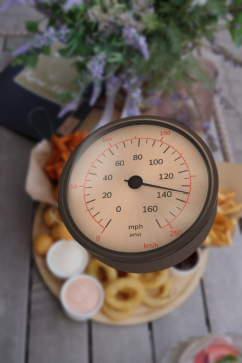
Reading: 135 mph
